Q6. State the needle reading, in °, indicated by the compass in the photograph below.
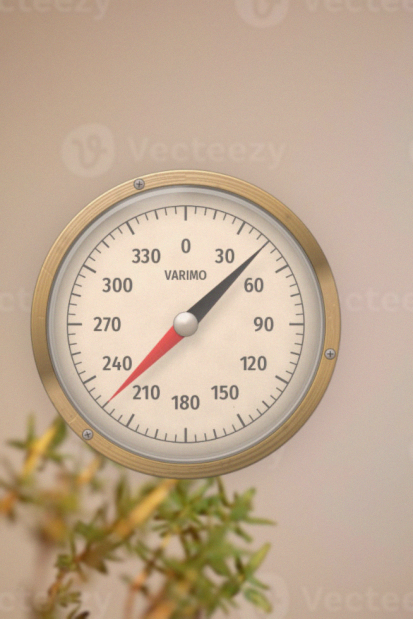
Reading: 225 °
